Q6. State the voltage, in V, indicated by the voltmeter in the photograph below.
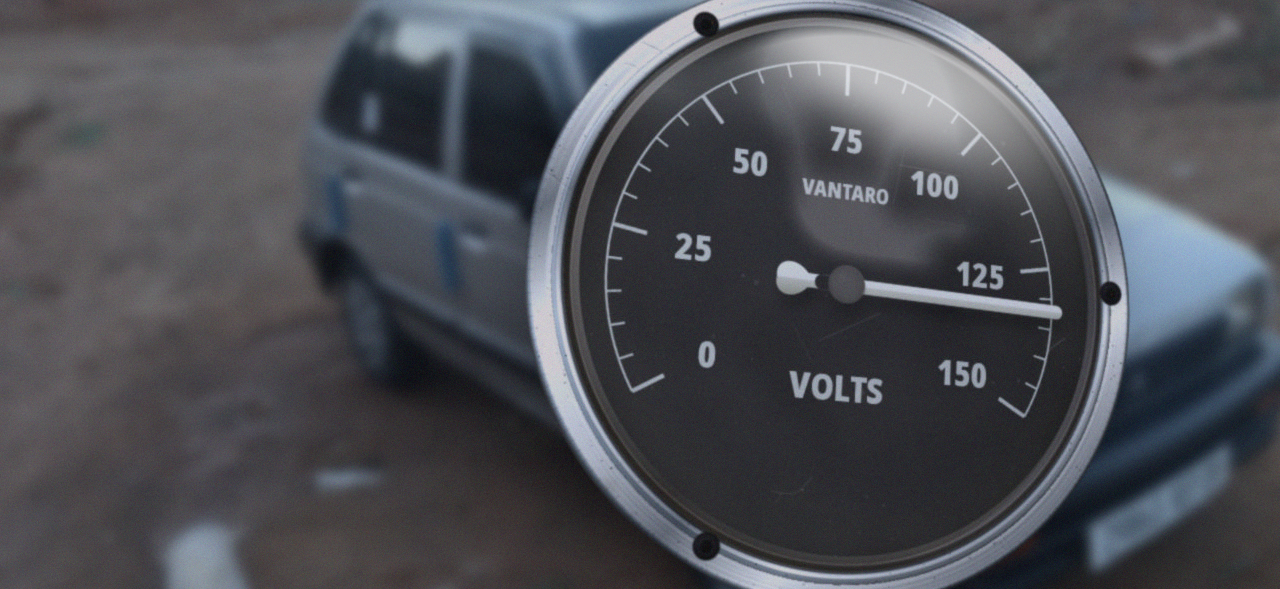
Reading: 132.5 V
